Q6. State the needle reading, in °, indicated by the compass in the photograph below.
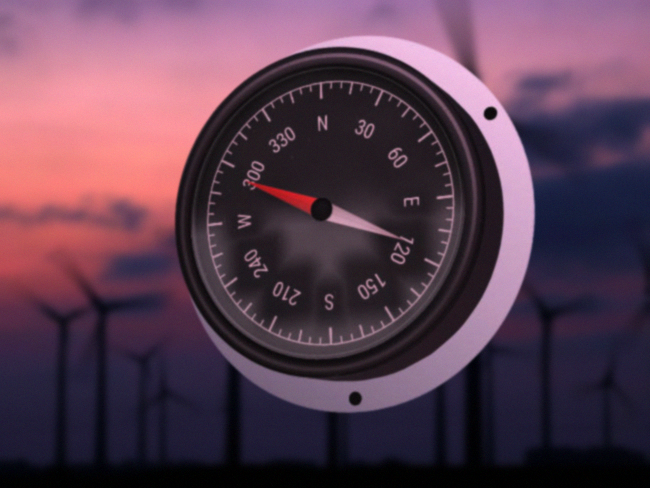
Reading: 295 °
